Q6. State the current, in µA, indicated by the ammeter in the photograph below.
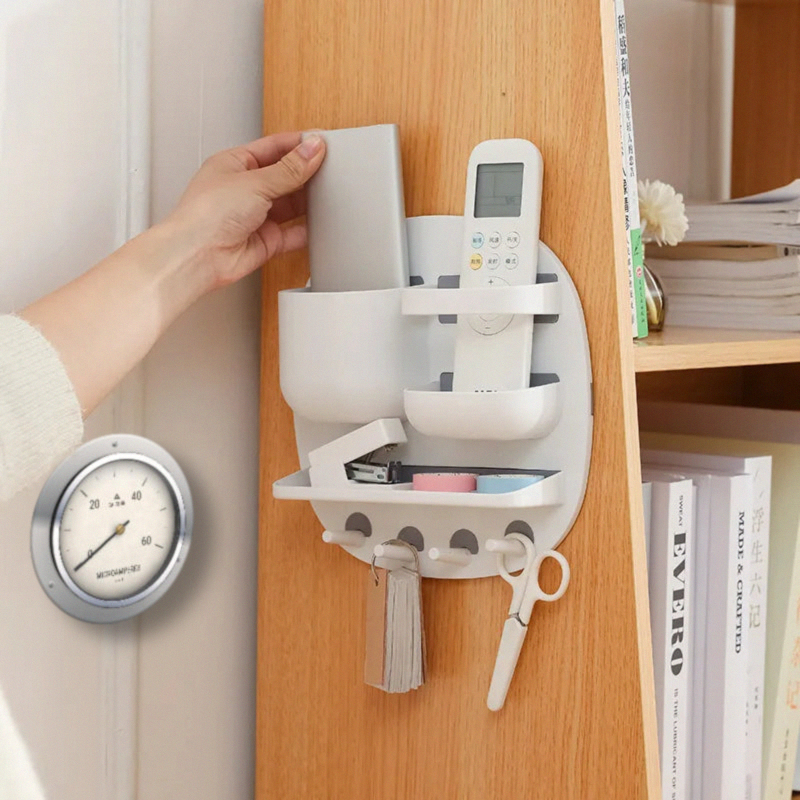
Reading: 0 µA
